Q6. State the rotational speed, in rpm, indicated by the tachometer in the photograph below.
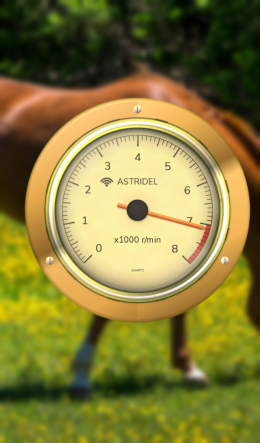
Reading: 7100 rpm
